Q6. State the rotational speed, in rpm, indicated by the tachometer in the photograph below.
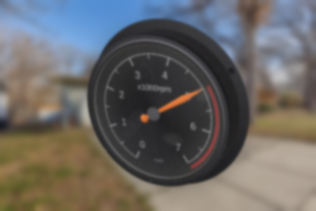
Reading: 5000 rpm
